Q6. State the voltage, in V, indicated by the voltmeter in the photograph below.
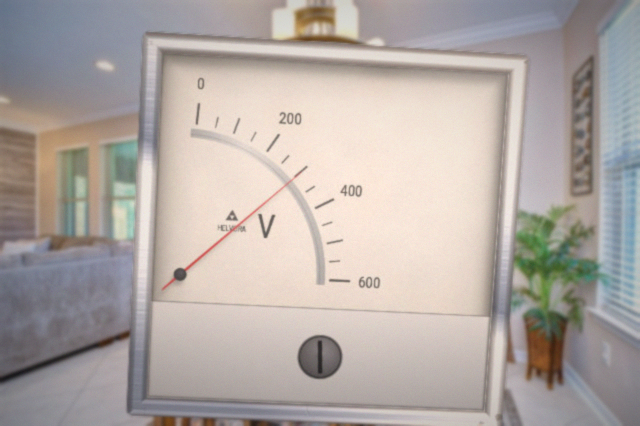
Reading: 300 V
